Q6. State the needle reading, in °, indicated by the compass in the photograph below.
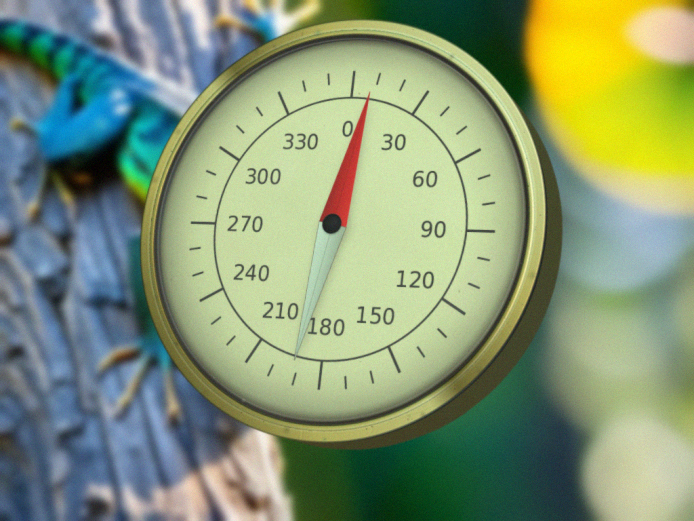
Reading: 10 °
